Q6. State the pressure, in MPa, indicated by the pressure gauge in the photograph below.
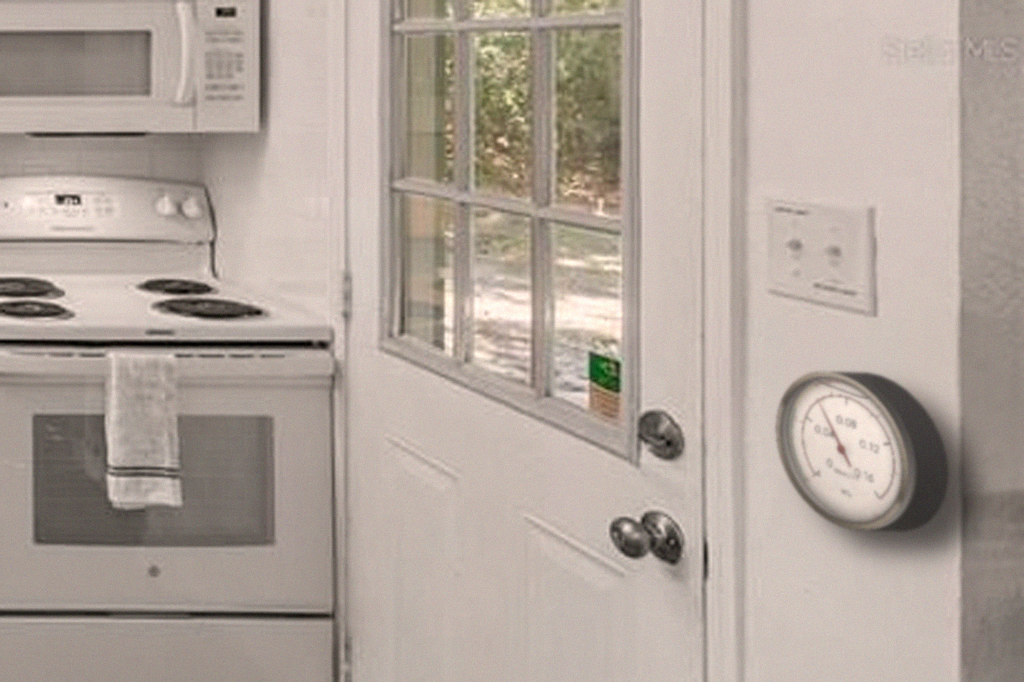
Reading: 0.06 MPa
